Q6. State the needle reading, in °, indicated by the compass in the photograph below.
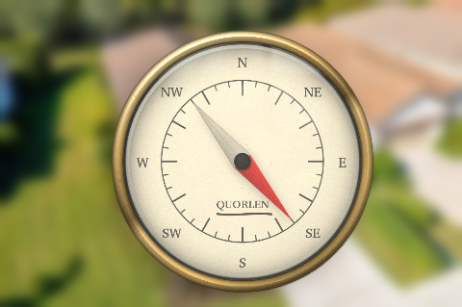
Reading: 140 °
